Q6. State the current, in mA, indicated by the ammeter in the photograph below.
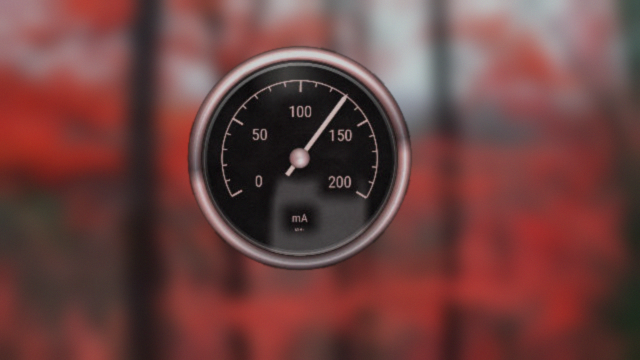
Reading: 130 mA
